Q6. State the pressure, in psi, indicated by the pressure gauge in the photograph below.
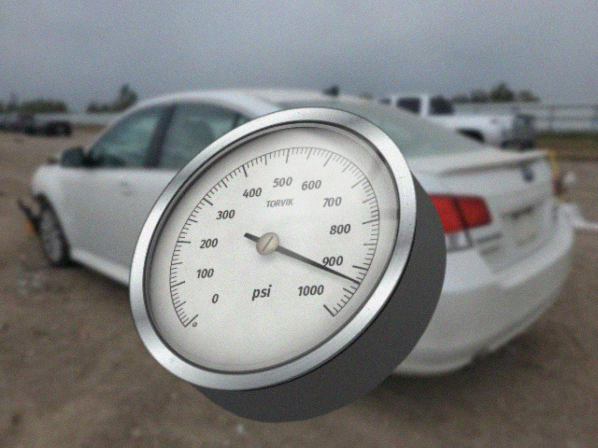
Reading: 930 psi
